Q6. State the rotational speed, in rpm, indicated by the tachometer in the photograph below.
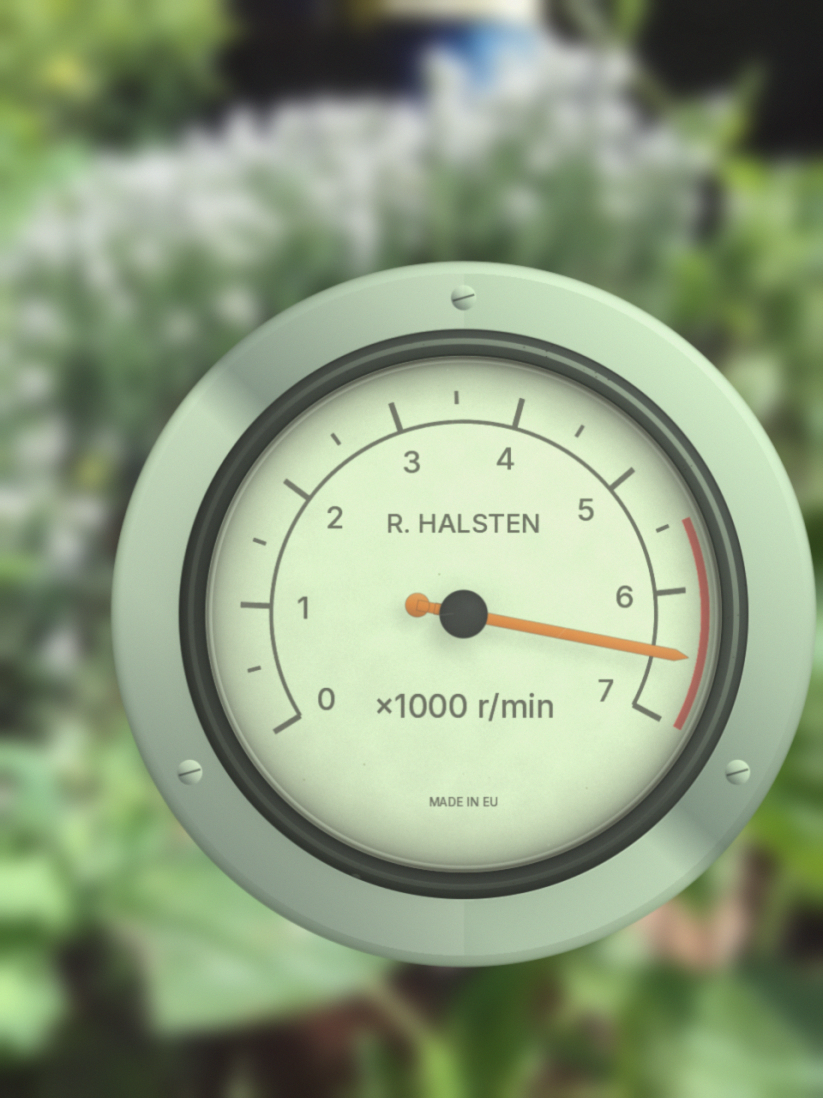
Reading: 6500 rpm
